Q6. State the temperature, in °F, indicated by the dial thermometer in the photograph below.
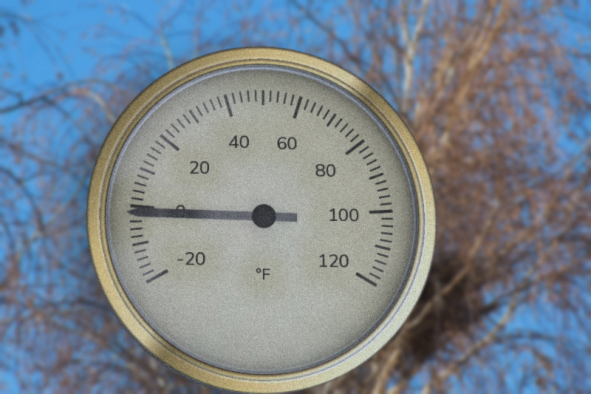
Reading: -2 °F
